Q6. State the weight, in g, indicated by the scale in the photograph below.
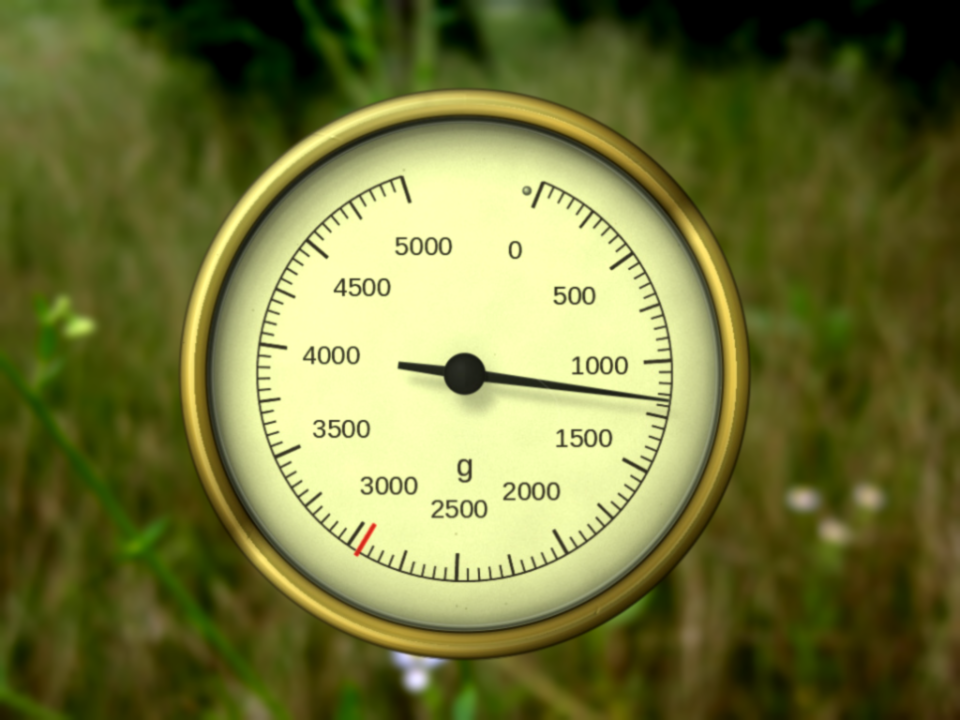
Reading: 1175 g
